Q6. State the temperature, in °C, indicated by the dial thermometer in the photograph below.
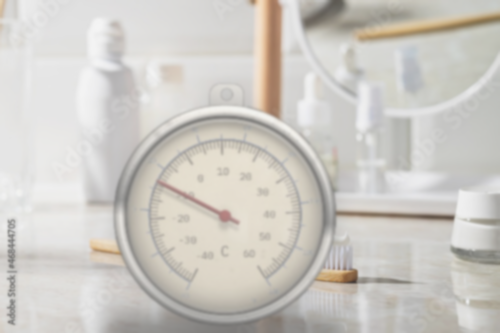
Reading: -10 °C
